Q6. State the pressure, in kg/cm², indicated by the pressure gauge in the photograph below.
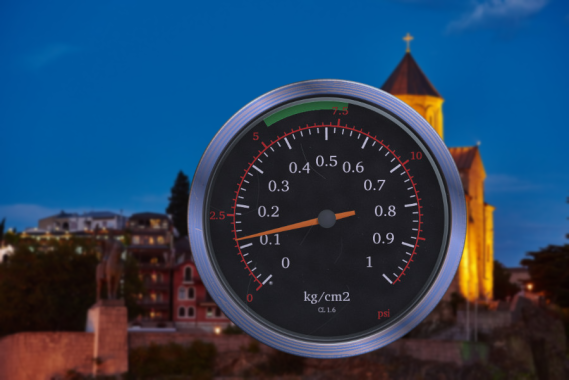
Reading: 0.12 kg/cm²
